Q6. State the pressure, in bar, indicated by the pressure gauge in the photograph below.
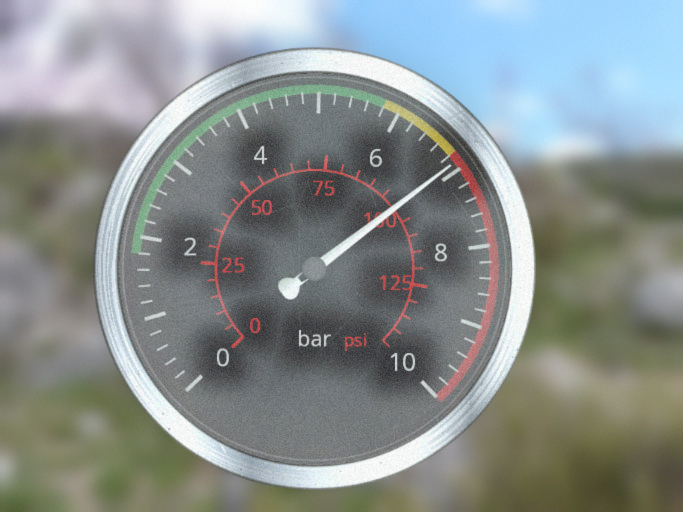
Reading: 6.9 bar
